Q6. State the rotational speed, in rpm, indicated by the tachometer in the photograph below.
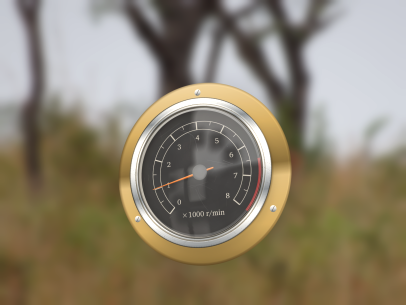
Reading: 1000 rpm
